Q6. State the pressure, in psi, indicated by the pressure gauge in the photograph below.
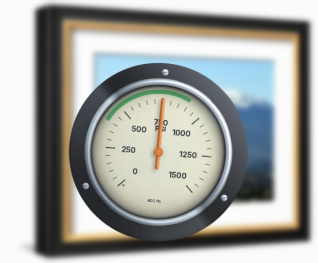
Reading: 750 psi
